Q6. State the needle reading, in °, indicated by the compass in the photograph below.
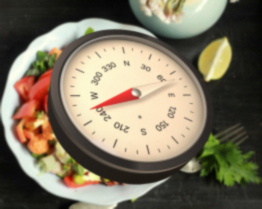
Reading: 250 °
